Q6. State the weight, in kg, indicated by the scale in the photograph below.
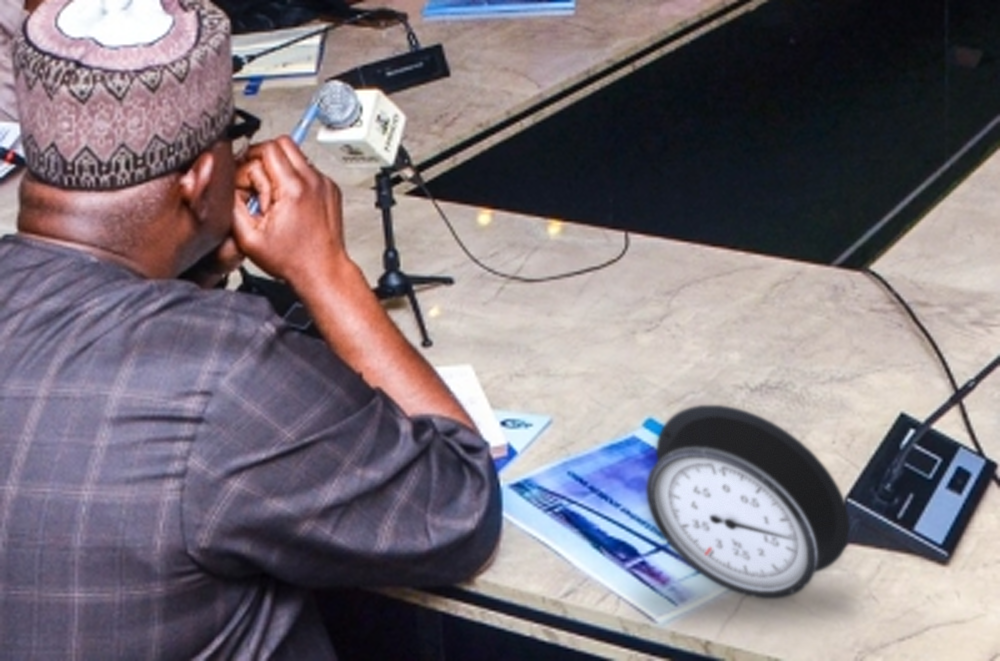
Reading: 1.25 kg
